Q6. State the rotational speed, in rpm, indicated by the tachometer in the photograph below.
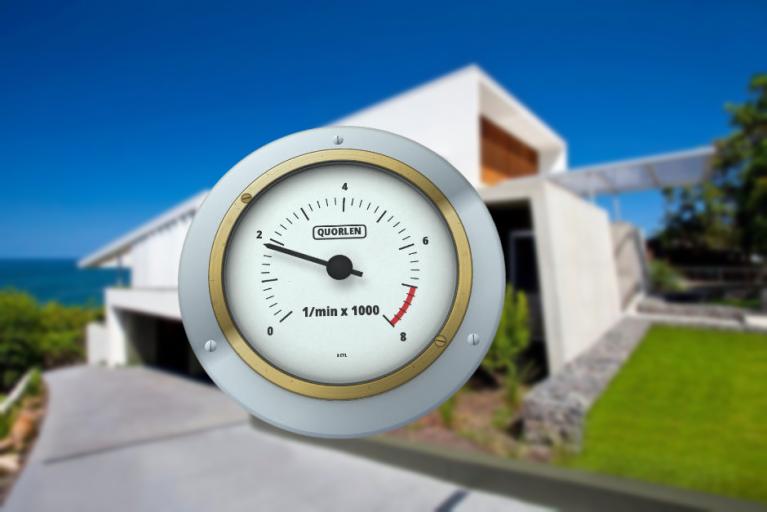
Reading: 1800 rpm
